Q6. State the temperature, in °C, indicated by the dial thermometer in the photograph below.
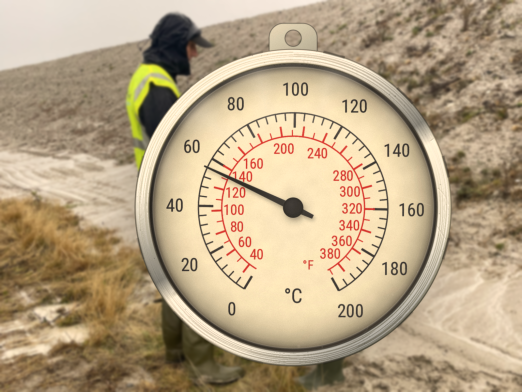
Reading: 56 °C
